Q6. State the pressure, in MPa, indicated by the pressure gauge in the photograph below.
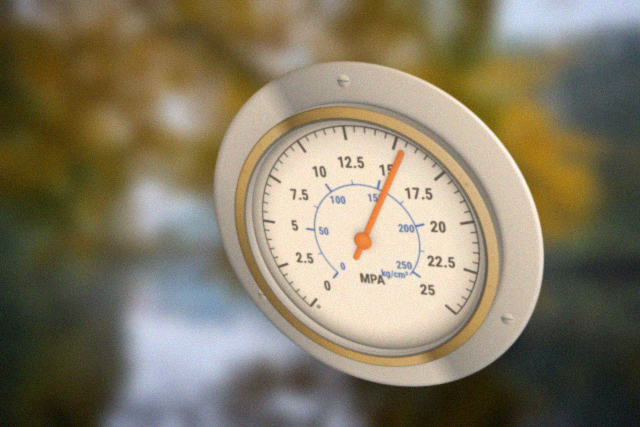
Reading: 15.5 MPa
